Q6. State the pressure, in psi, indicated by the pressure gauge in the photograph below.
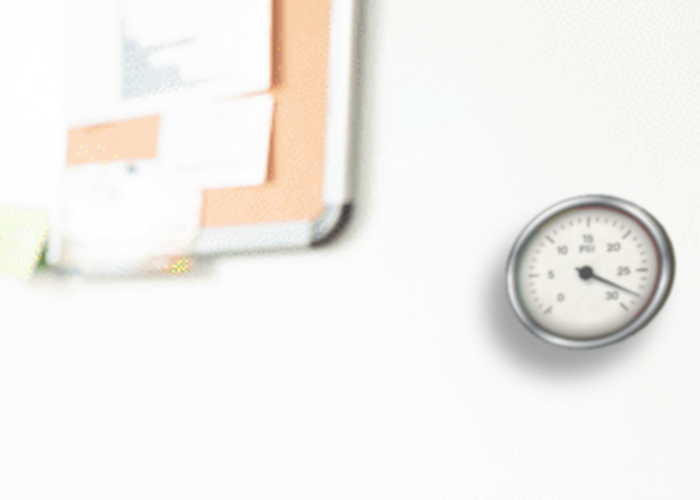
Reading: 28 psi
